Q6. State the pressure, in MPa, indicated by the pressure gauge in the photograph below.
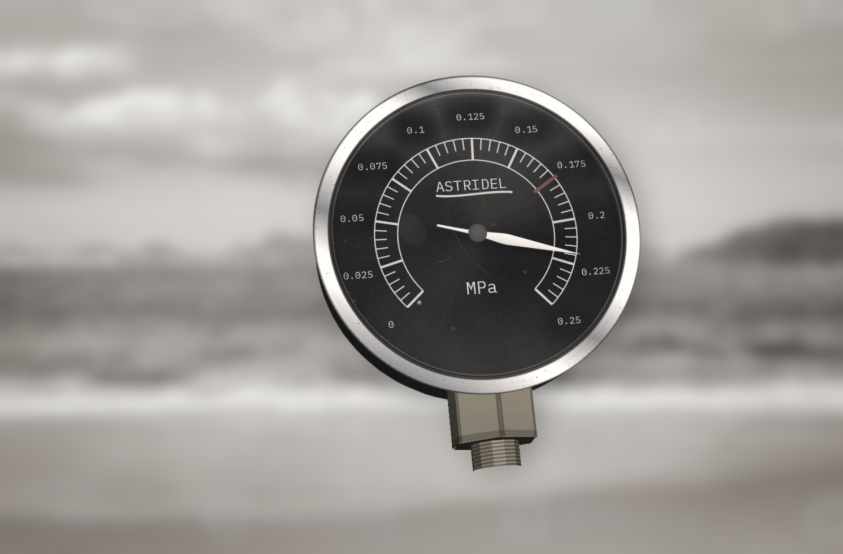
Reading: 0.22 MPa
